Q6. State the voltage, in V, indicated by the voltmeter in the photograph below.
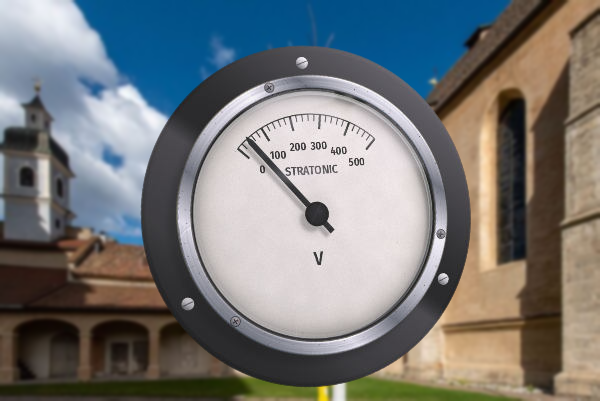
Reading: 40 V
